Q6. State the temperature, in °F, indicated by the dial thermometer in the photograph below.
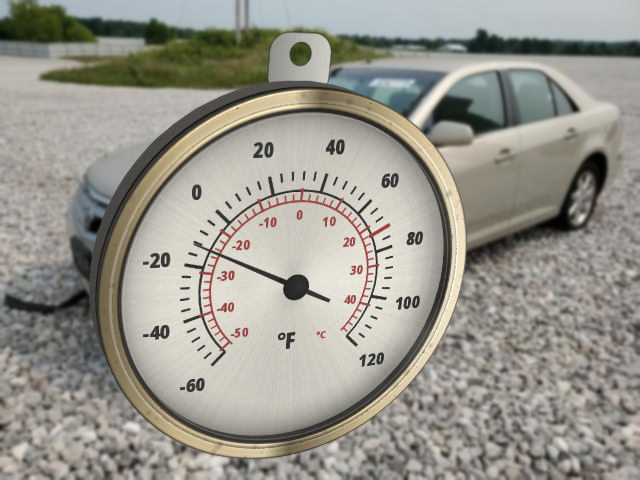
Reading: -12 °F
